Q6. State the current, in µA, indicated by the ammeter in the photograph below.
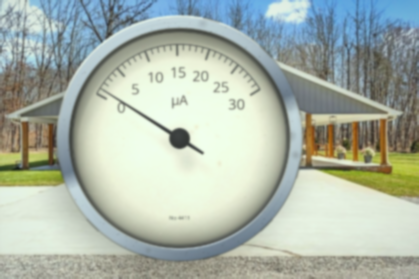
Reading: 1 µA
